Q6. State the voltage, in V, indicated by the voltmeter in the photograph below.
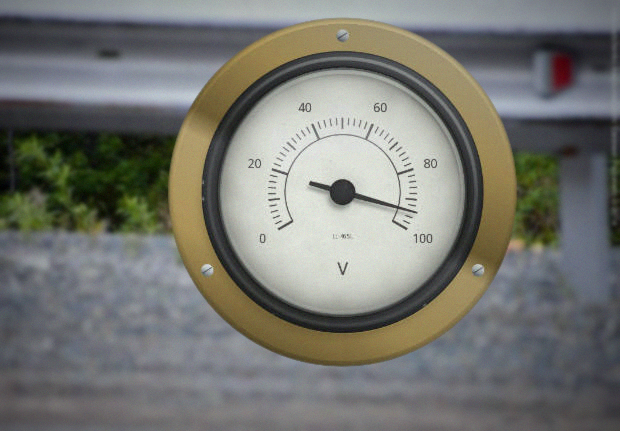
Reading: 94 V
